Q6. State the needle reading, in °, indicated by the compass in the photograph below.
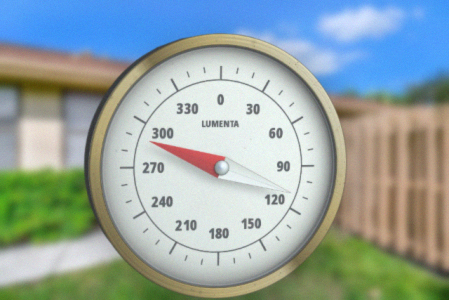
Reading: 290 °
